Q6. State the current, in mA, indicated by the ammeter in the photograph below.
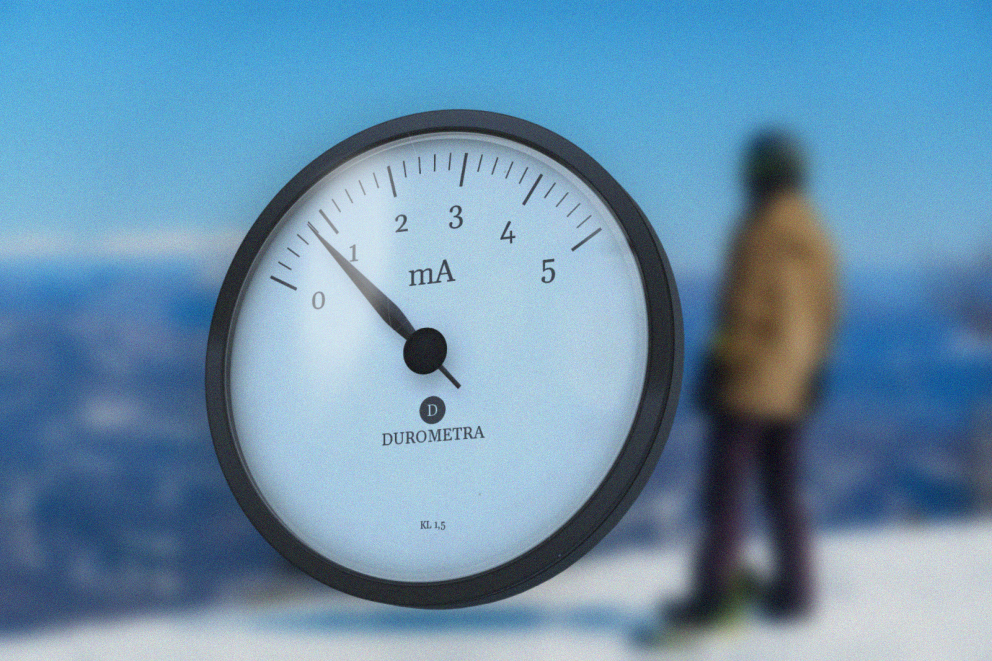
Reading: 0.8 mA
